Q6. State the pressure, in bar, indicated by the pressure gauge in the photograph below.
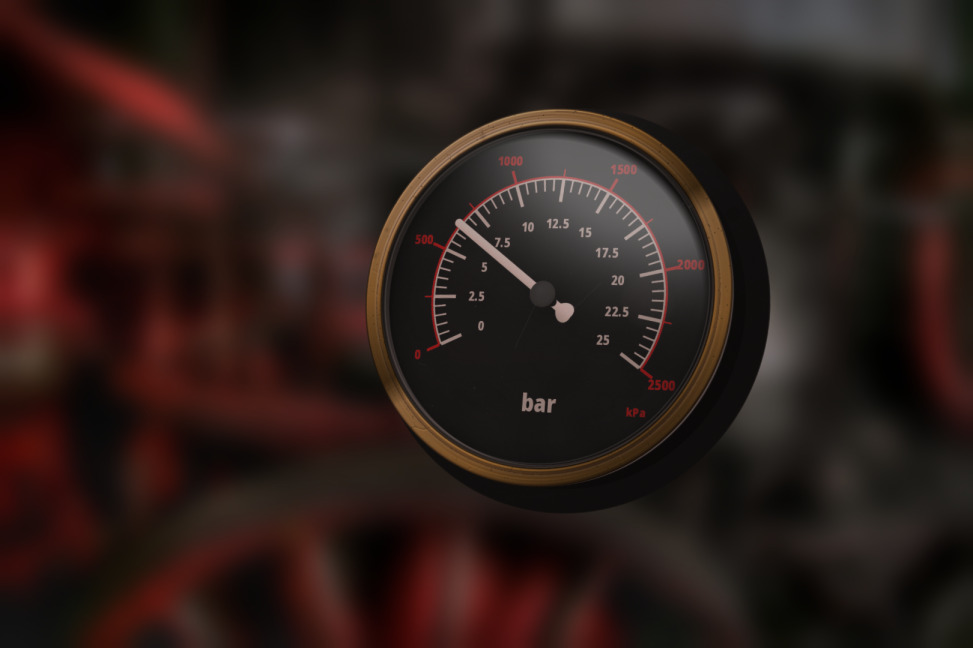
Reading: 6.5 bar
